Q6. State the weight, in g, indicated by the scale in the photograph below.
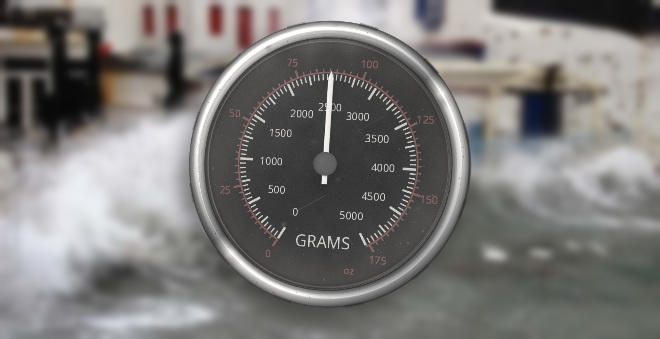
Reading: 2500 g
